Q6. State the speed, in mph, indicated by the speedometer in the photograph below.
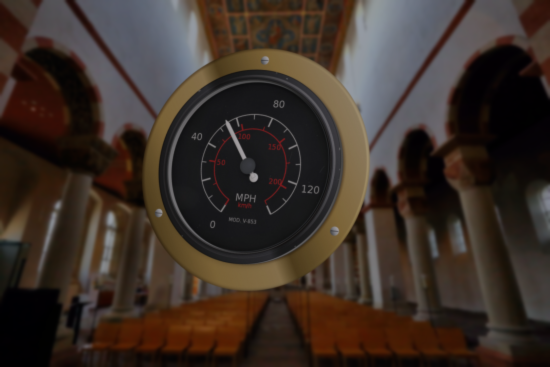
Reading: 55 mph
